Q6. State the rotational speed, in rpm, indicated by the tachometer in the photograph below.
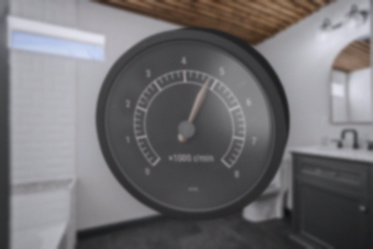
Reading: 4800 rpm
